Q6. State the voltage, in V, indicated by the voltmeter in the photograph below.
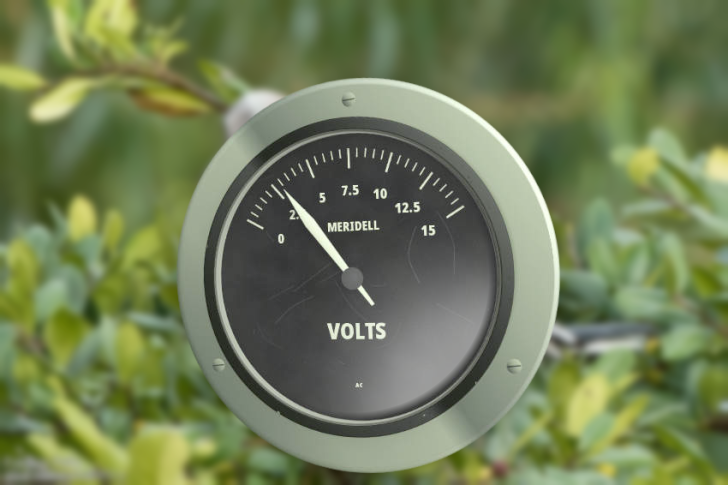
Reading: 3 V
